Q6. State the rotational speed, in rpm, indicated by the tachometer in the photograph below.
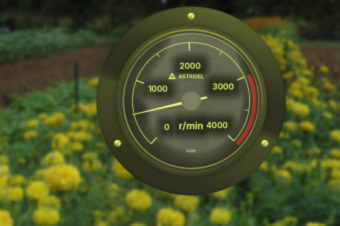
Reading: 500 rpm
